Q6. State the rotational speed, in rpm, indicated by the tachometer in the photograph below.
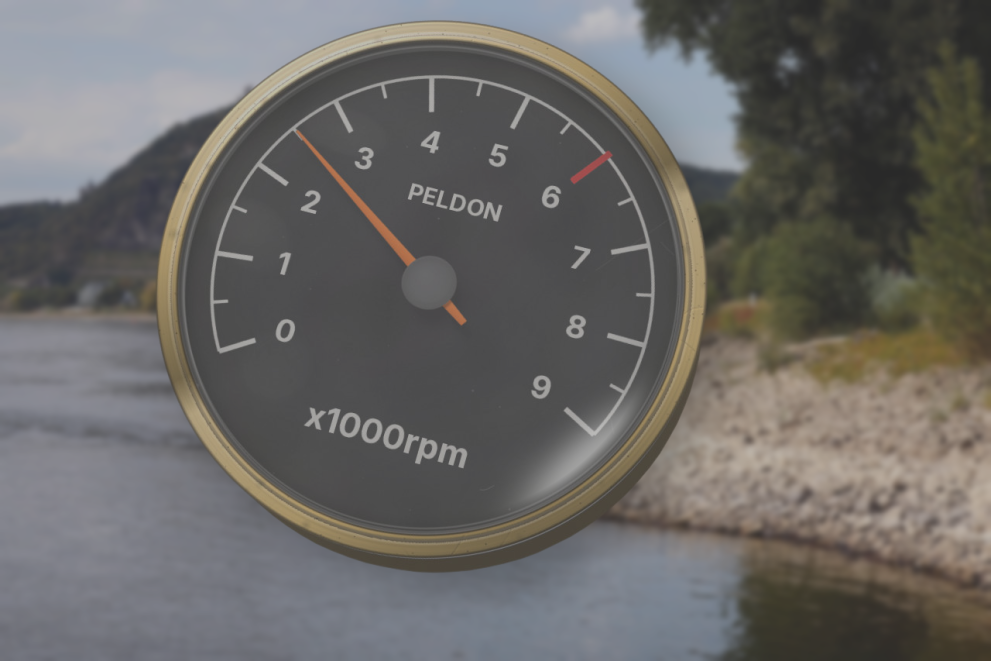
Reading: 2500 rpm
